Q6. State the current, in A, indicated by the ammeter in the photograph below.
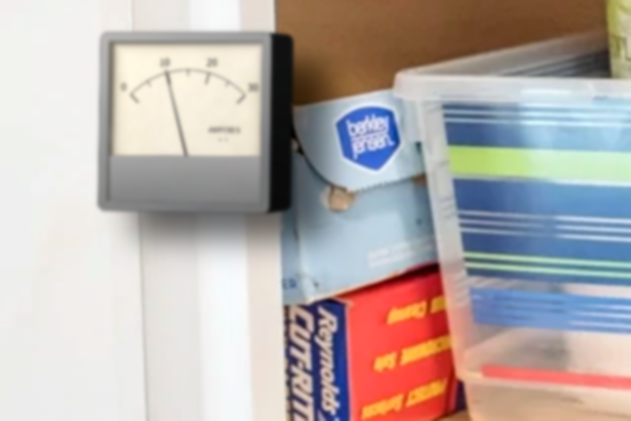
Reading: 10 A
